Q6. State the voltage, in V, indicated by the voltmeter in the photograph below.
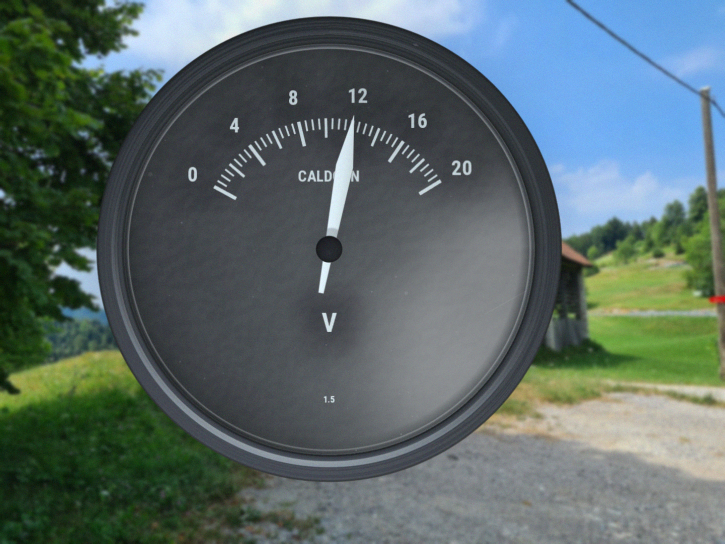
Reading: 12 V
